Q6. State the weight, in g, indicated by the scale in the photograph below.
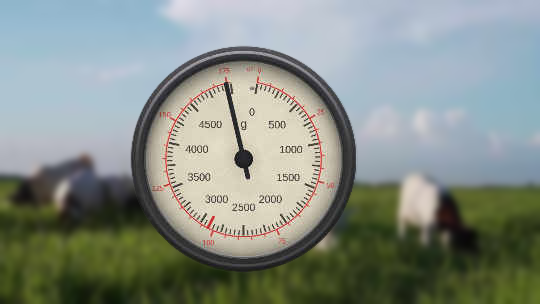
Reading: 4950 g
